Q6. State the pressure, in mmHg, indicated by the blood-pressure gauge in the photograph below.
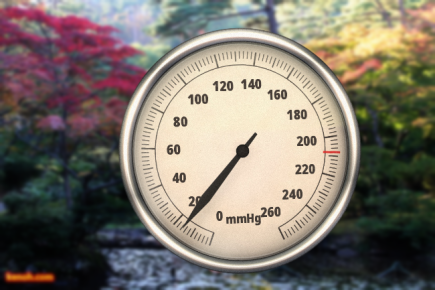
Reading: 16 mmHg
